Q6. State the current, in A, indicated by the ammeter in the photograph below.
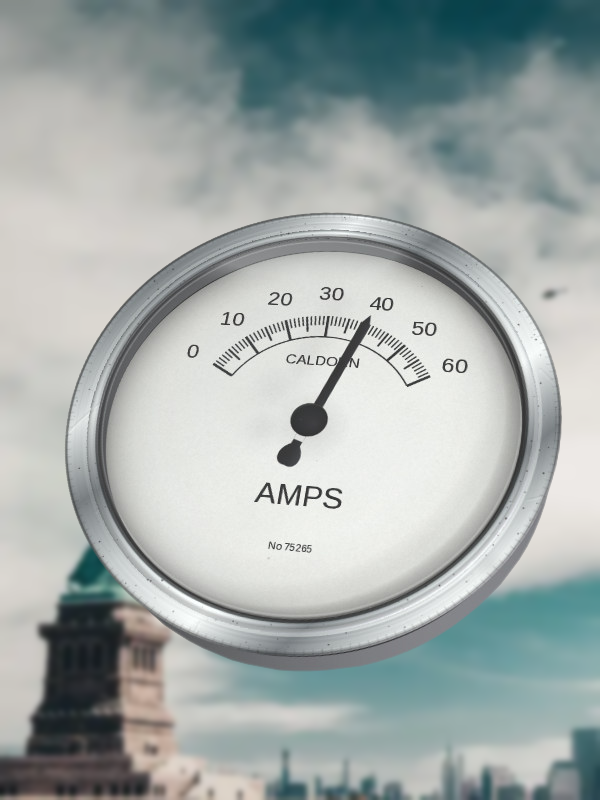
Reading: 40 A
